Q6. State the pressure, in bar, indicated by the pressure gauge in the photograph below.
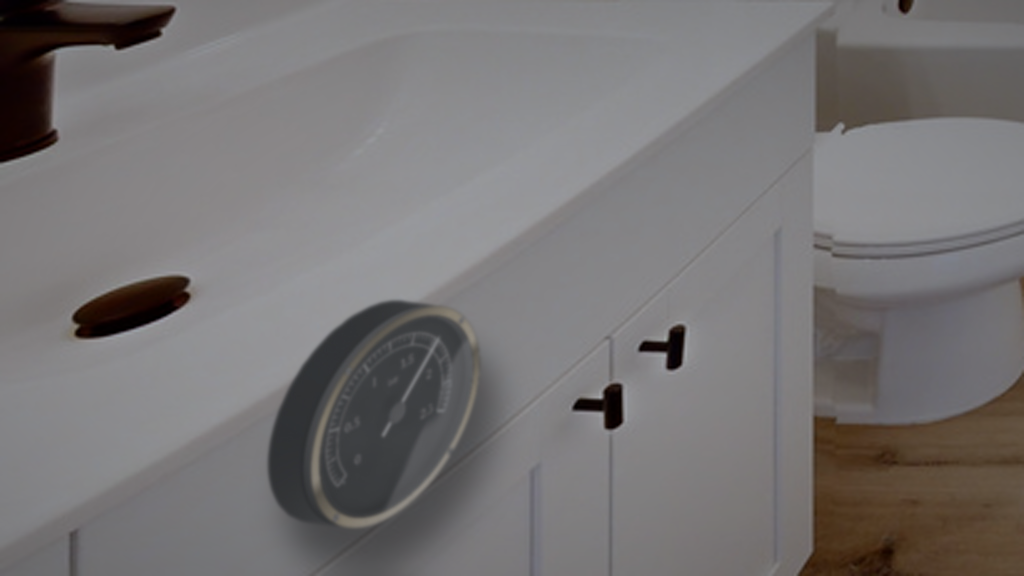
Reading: 1.75 bar
